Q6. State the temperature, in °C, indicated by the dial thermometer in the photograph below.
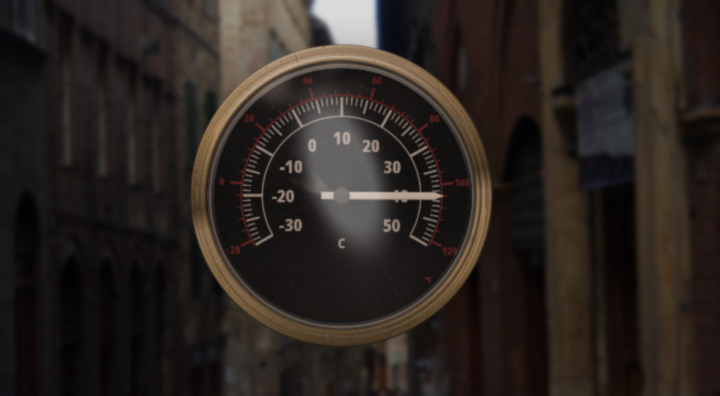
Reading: 40 °C
